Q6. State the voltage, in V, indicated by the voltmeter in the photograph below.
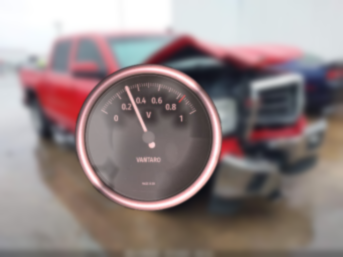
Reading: 0.3 V
